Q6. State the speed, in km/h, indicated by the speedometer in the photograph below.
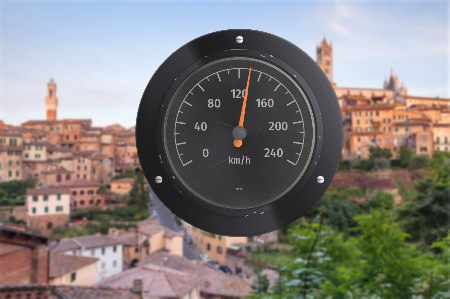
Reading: 130 km/h
